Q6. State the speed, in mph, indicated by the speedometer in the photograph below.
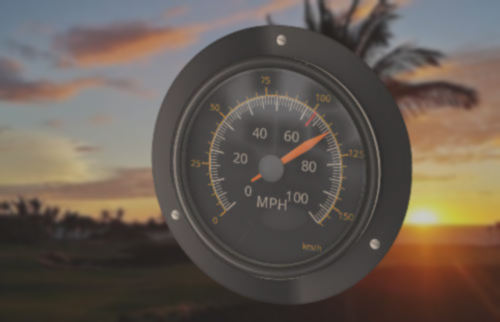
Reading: 70 mph
